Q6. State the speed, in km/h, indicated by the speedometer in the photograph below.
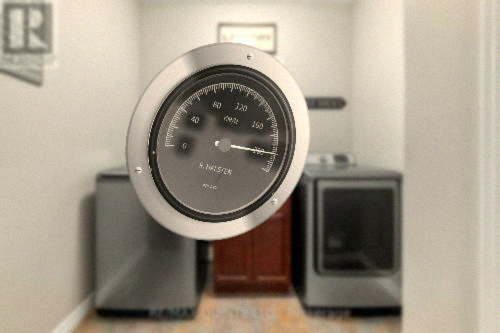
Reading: 200 km/h
